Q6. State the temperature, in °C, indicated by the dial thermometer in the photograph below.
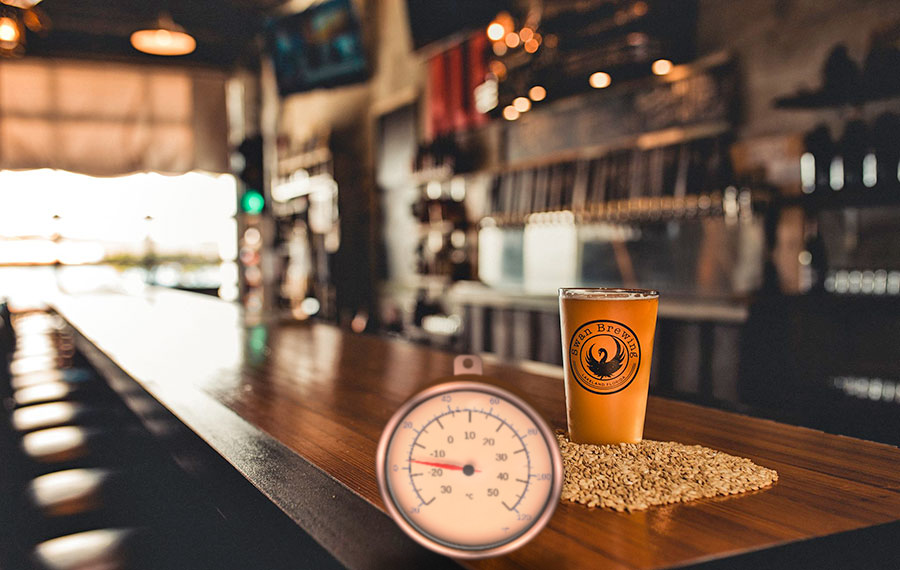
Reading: -15 °C
